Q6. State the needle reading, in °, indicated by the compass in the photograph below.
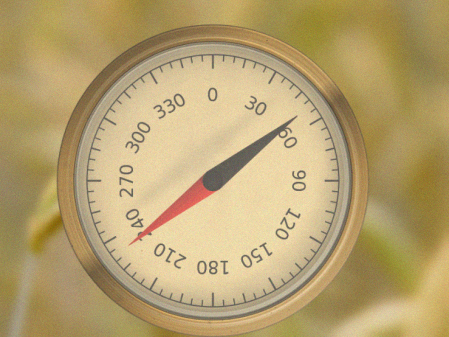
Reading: 232.5 °
